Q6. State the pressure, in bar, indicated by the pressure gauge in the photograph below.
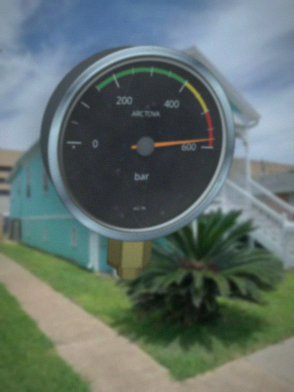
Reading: 575 bar
